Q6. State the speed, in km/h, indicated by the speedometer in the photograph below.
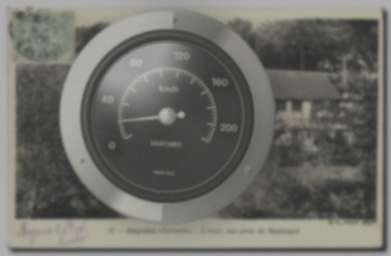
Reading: 20 km/h
